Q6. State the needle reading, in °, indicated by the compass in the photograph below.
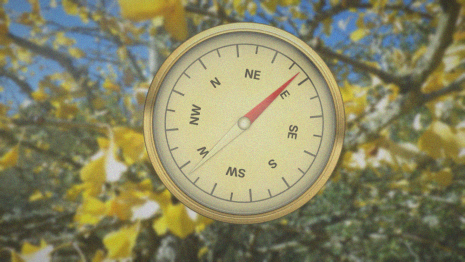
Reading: 82.5 °
